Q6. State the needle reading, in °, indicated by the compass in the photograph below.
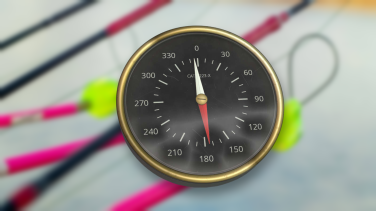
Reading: 175 °
